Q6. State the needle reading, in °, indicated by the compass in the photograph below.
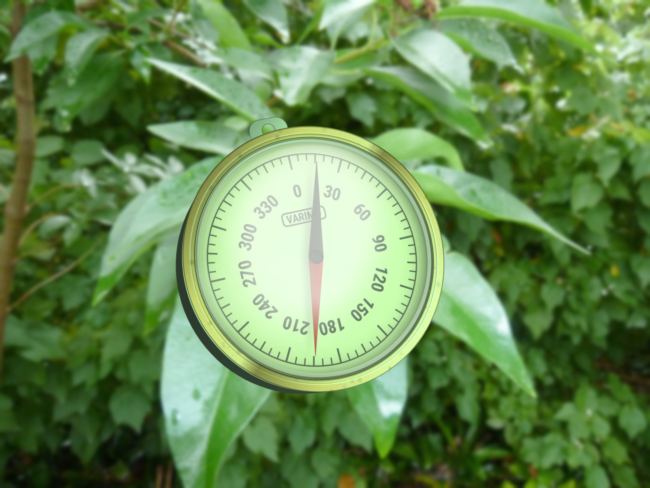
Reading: 195 °
